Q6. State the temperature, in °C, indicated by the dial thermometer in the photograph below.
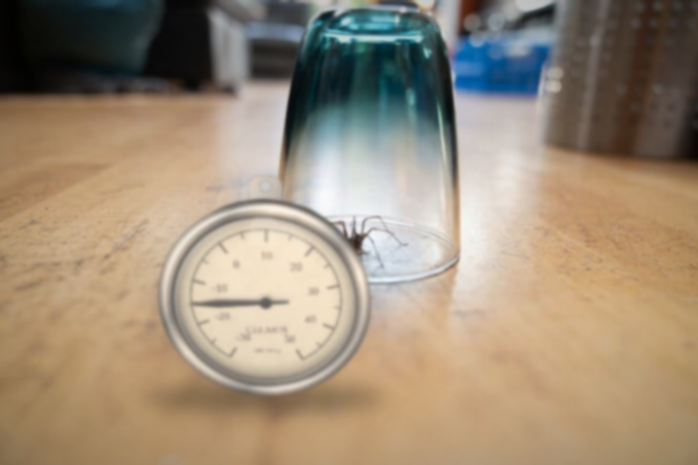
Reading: -15 °C
